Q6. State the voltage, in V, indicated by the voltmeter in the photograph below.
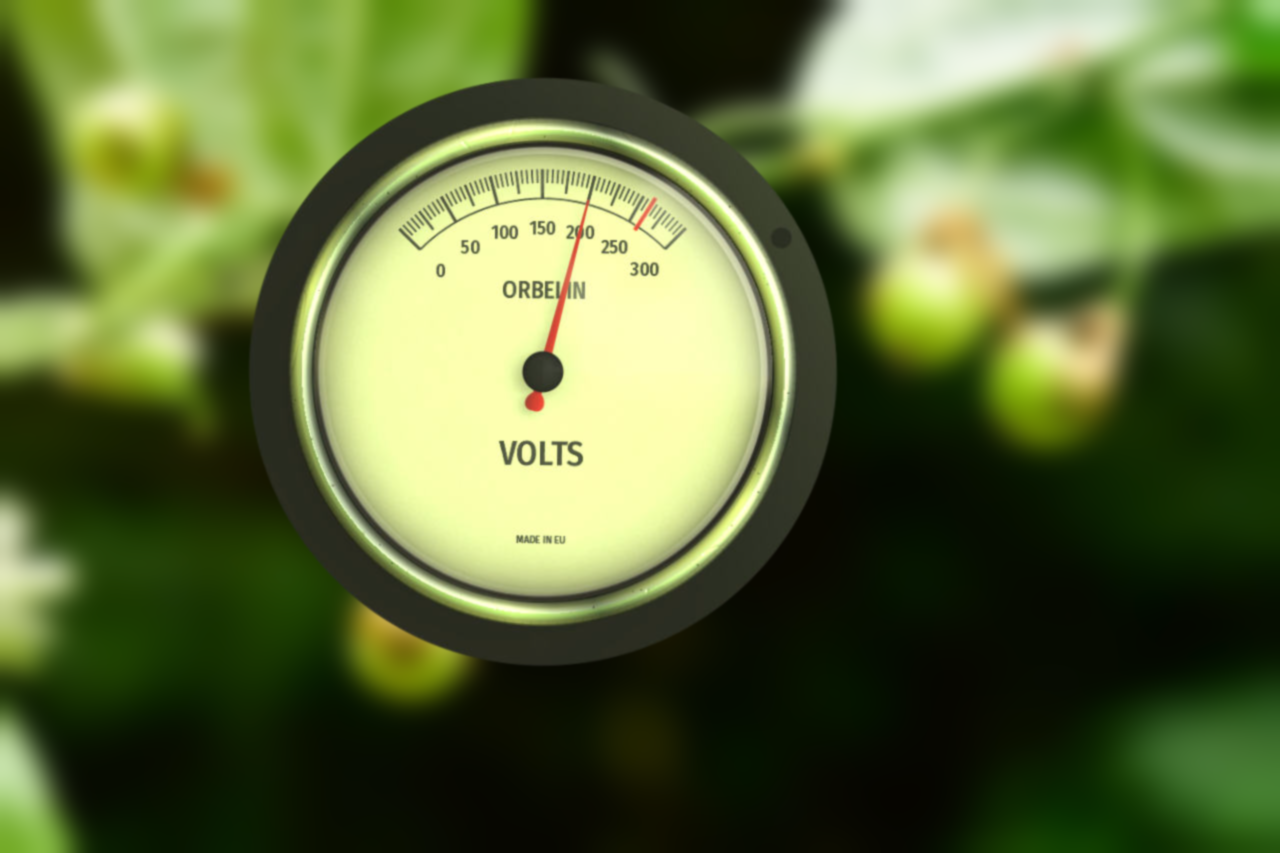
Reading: 200 V
